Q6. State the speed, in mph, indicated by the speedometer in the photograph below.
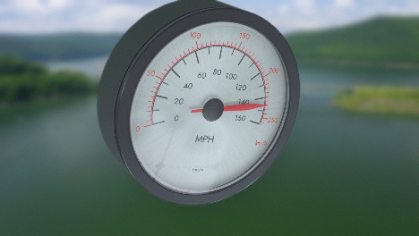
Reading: 145 mph
